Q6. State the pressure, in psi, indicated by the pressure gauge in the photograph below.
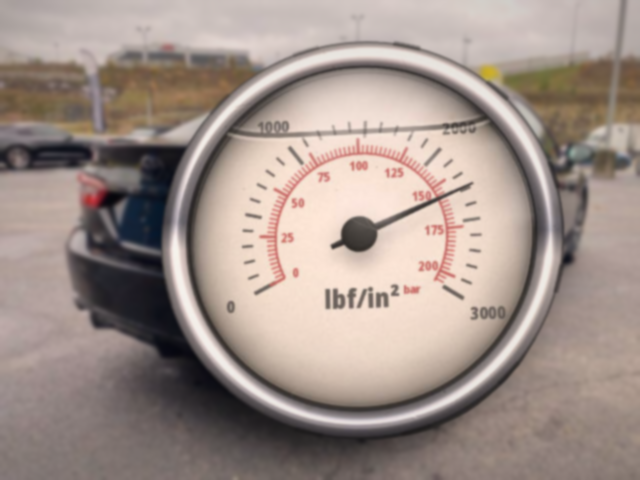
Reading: 2300 psi
